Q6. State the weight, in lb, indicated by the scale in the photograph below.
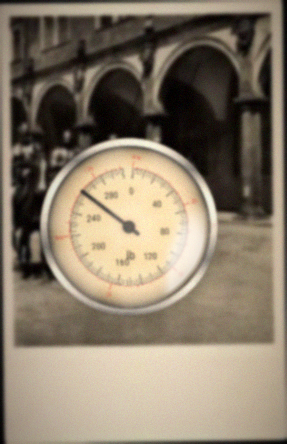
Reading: 260 lb
